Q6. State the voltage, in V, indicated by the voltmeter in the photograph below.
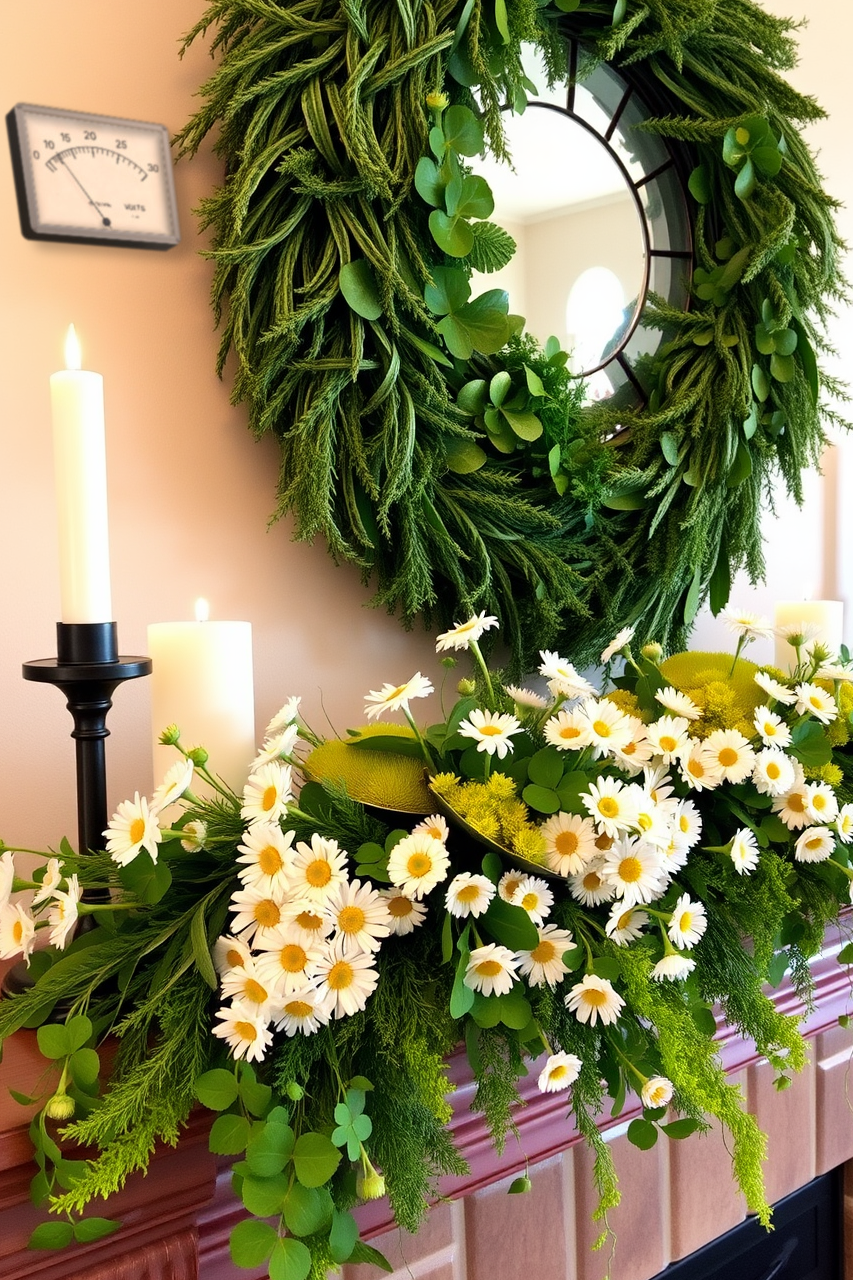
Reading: 10 V
